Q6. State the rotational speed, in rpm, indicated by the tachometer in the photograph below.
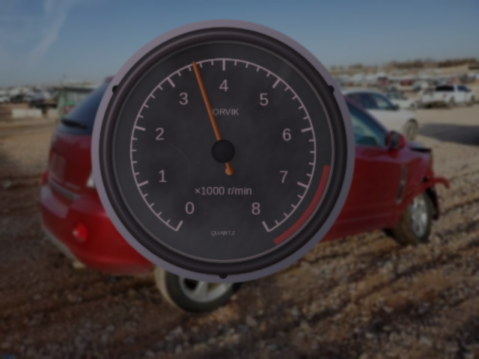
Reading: 3500 rpm
